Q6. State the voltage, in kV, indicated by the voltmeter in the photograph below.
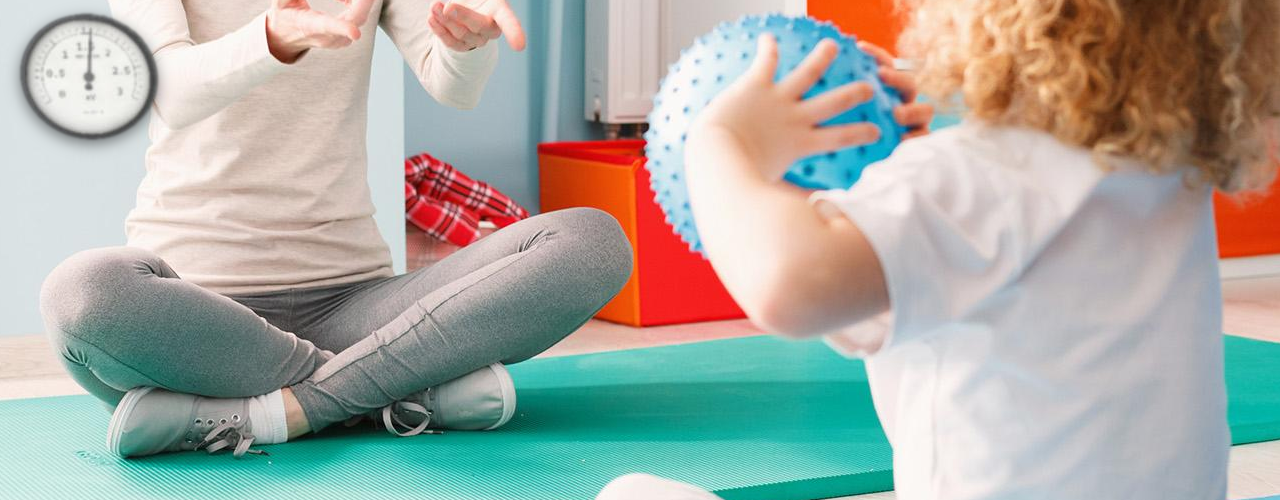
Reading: 1.6 kV
